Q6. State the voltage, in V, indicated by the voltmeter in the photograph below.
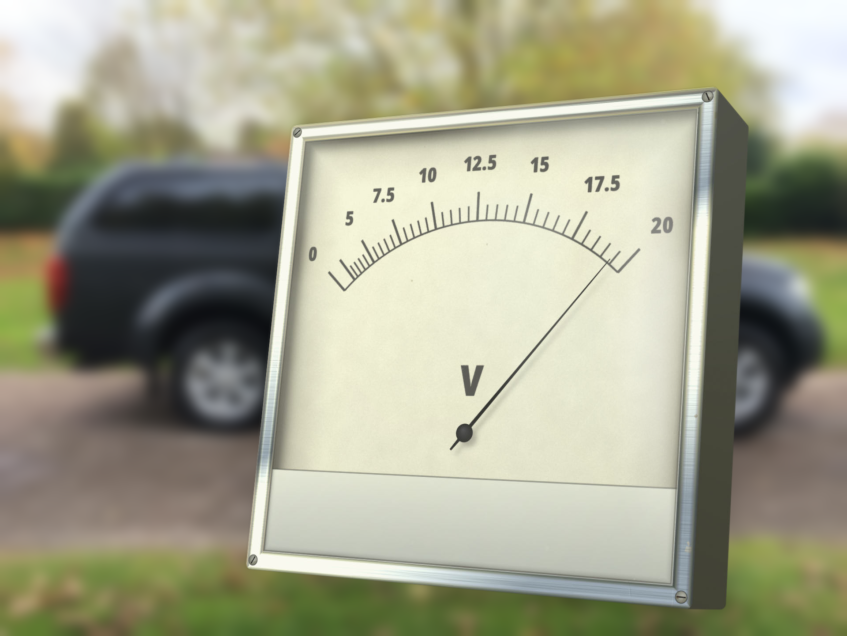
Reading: 19.5 V
